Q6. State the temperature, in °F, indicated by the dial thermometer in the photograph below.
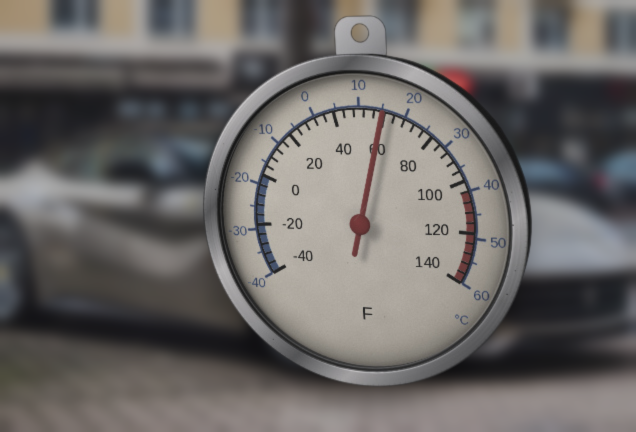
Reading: 60 °F
